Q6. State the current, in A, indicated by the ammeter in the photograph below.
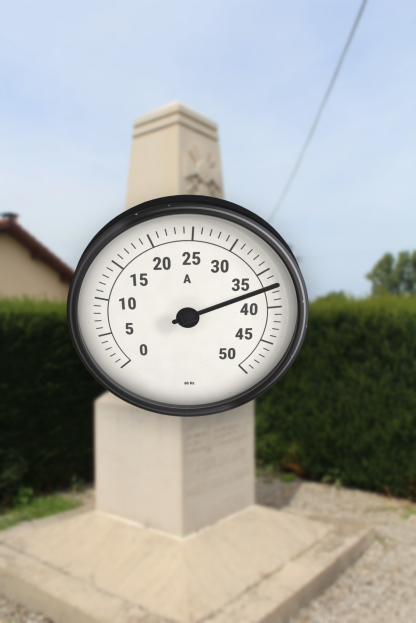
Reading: 37 A
